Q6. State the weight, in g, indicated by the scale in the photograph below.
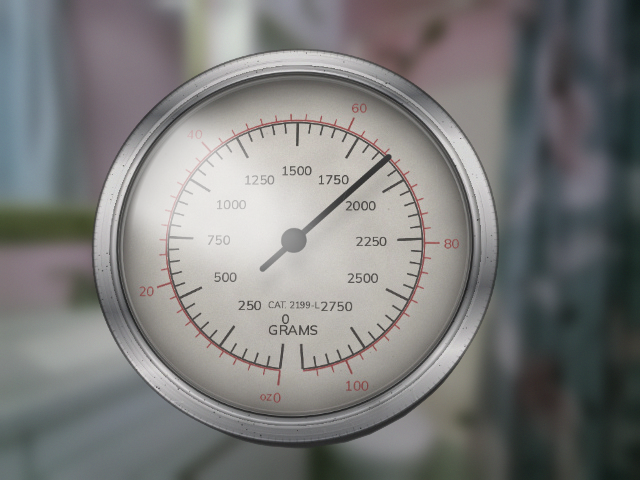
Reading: 1900 g
